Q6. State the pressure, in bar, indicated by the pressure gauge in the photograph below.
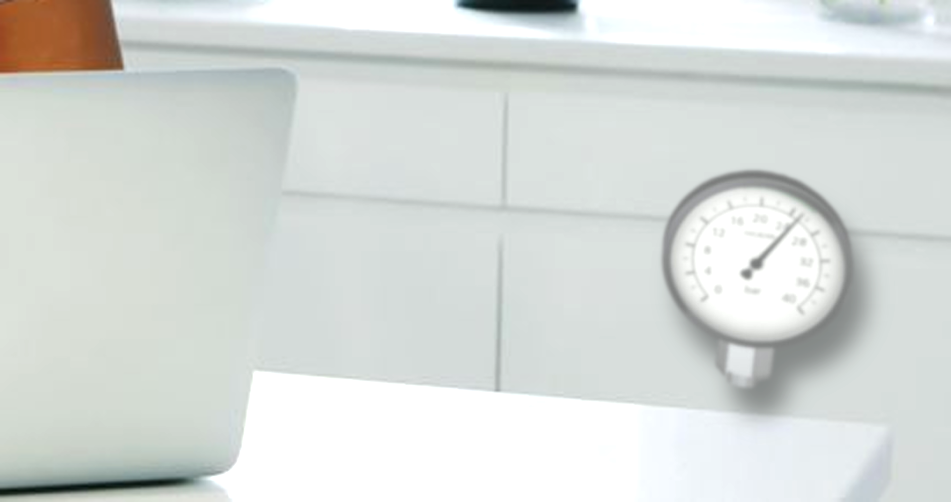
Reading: 25 bar
